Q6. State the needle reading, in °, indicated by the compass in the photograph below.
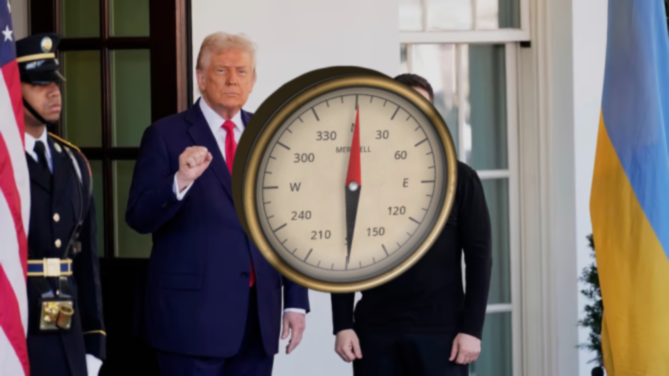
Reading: 0 °
